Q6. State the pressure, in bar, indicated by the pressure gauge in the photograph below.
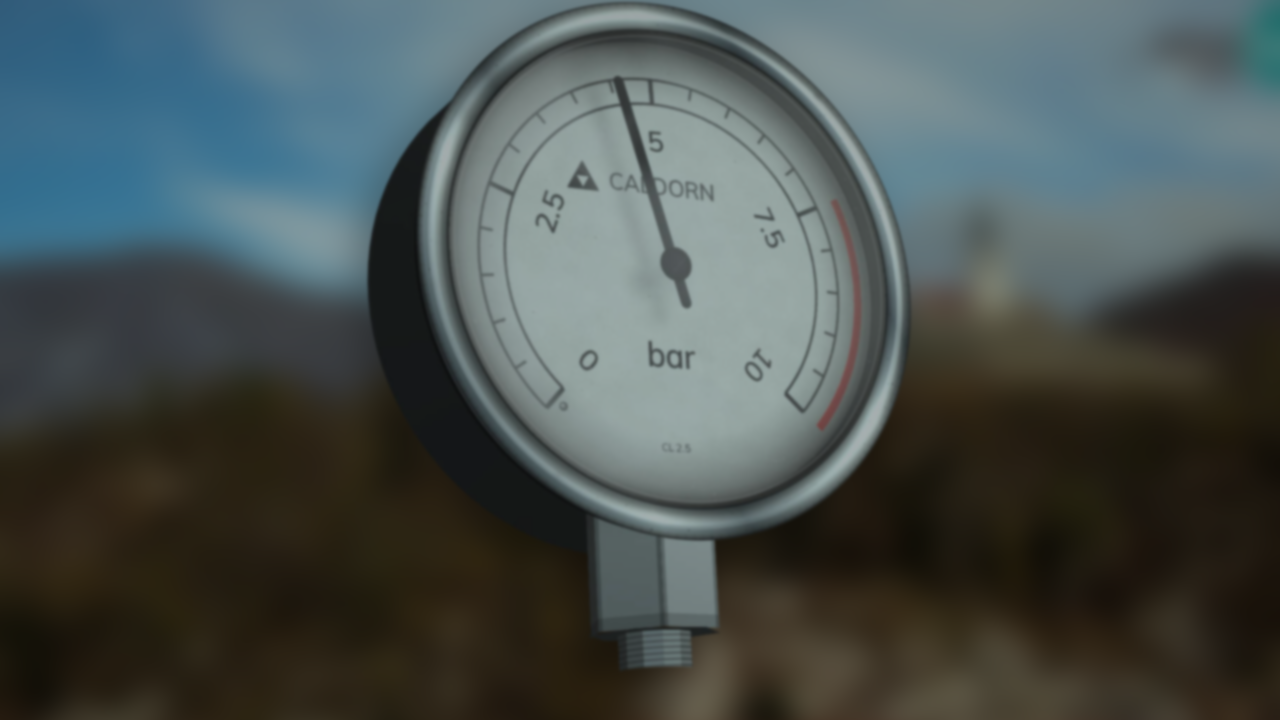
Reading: 4.5 bar
